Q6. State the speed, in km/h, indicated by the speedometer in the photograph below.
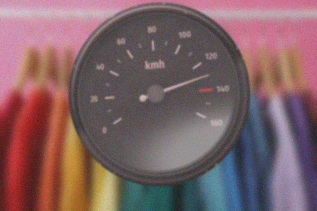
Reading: 130 km/h
